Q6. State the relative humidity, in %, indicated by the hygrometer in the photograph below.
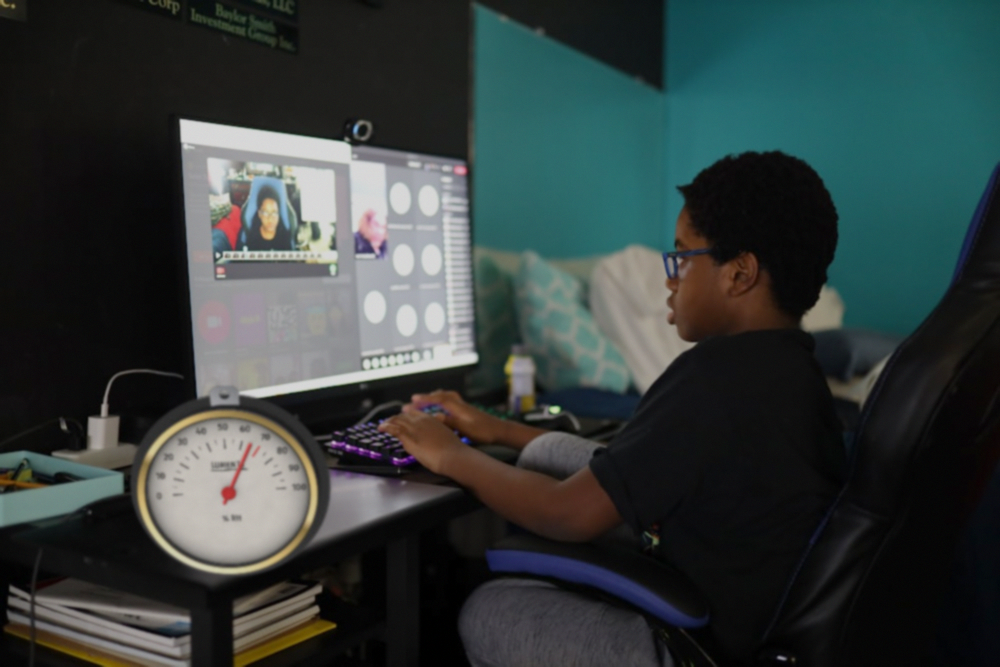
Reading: 65 %
